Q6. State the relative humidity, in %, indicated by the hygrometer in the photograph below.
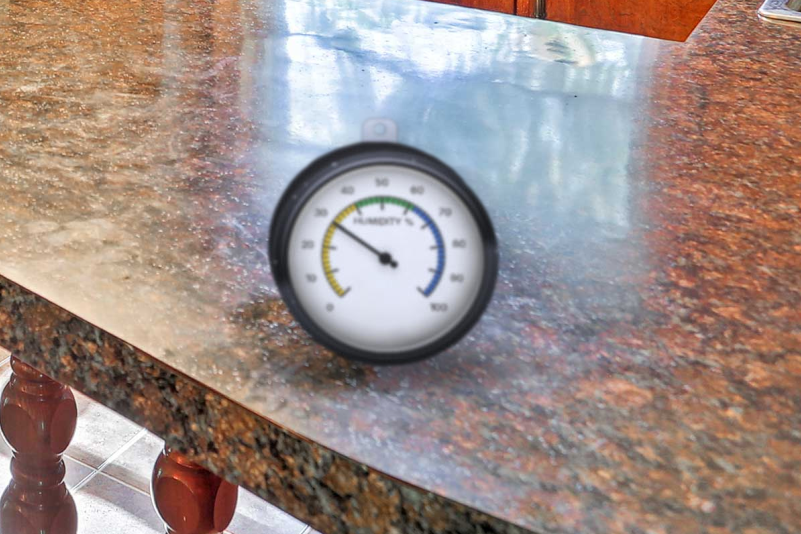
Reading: 30 %
